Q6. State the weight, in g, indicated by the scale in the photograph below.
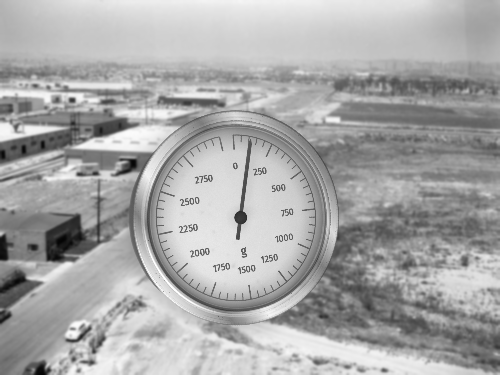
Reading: 100 g
